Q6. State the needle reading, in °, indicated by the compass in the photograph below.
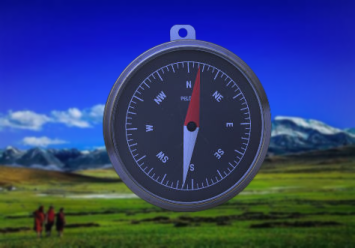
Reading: 10 °
